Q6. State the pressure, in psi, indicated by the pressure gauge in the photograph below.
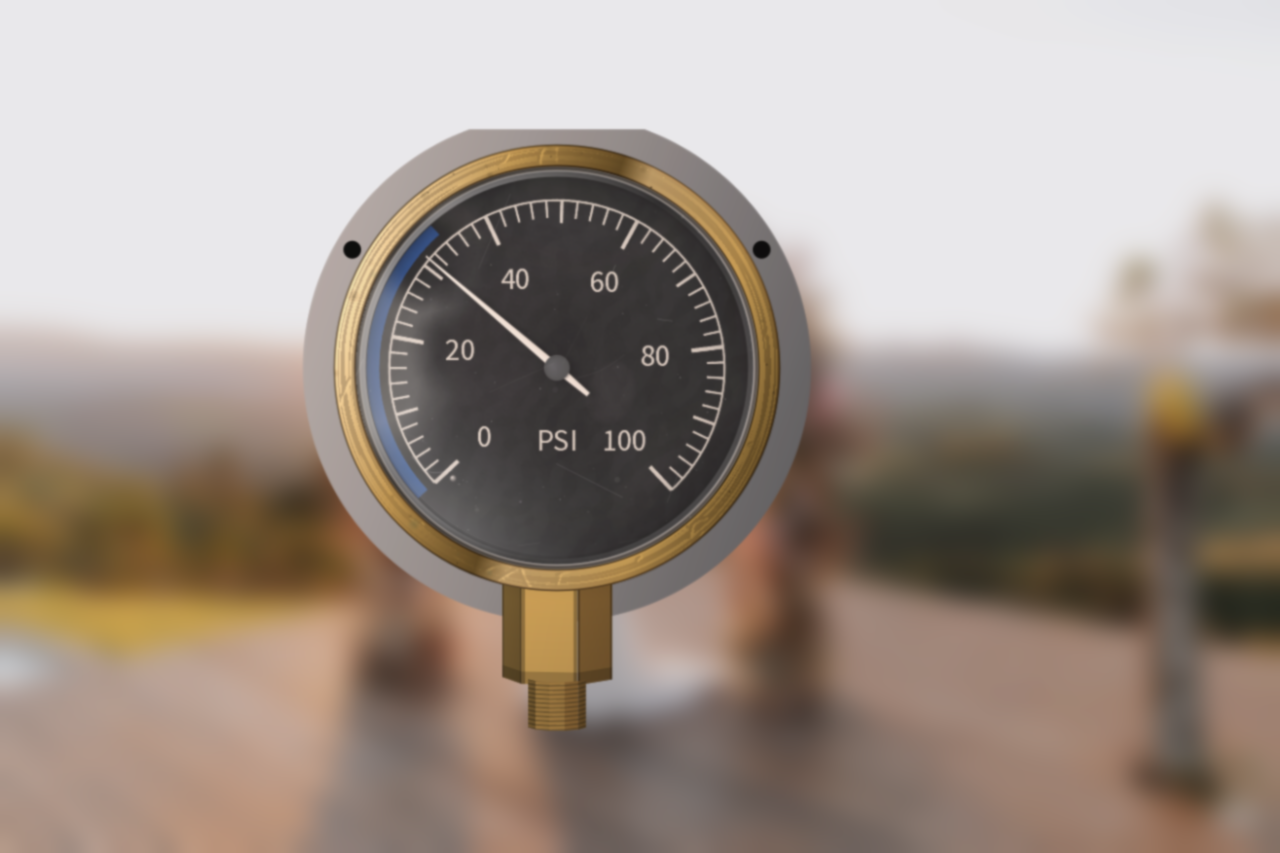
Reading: 31 psi
